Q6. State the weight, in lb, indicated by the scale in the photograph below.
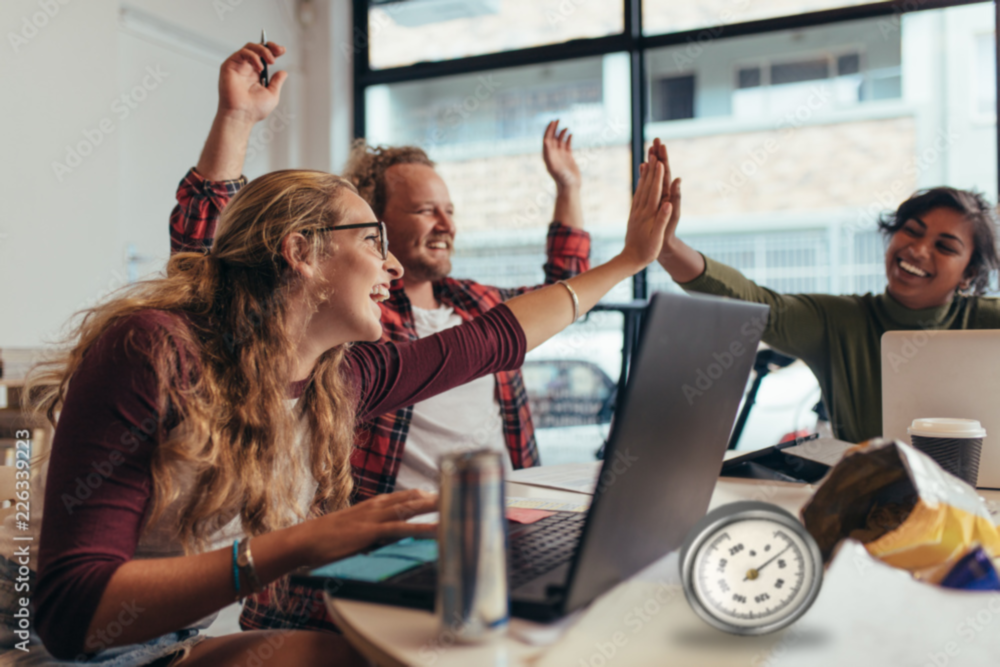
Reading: 20 lb
